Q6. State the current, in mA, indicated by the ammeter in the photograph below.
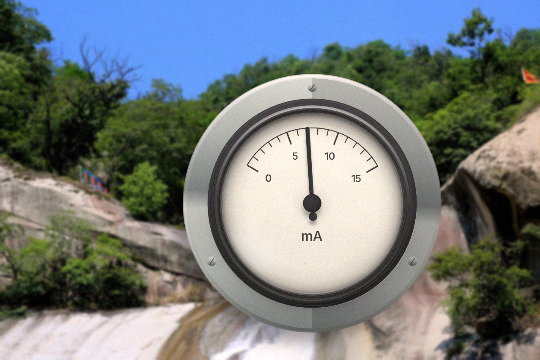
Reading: 7 mA
